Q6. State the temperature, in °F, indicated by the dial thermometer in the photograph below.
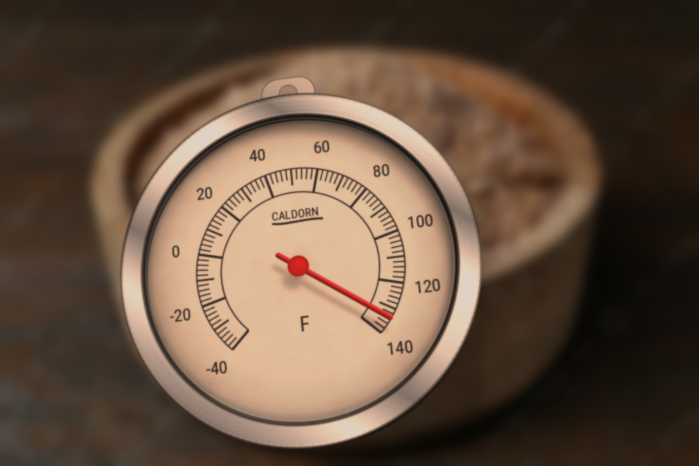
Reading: 134 °F
